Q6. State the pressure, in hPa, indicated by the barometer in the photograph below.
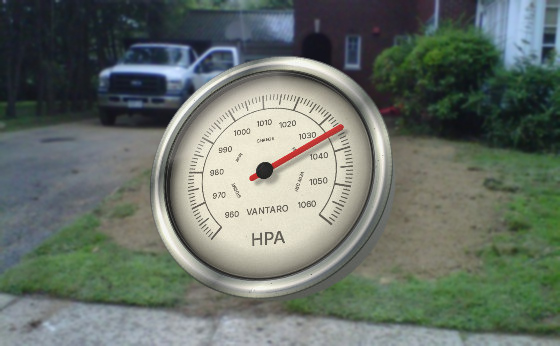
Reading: 1035 hPa
